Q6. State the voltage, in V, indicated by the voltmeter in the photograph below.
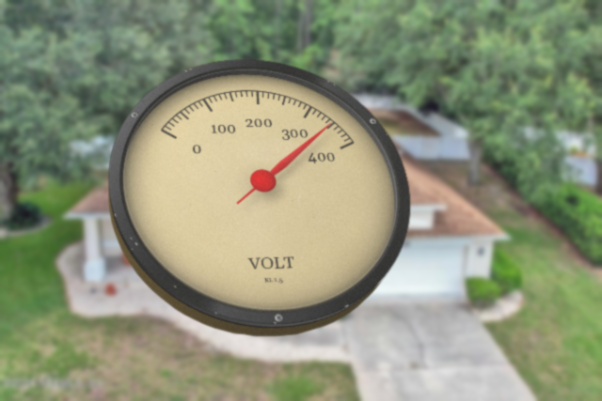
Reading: 350 V
